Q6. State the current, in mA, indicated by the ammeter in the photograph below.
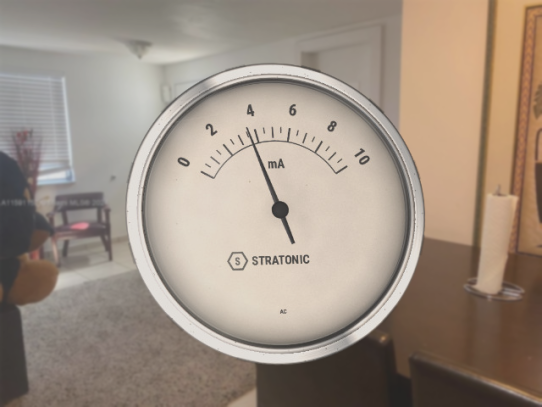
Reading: 3.5 mA
